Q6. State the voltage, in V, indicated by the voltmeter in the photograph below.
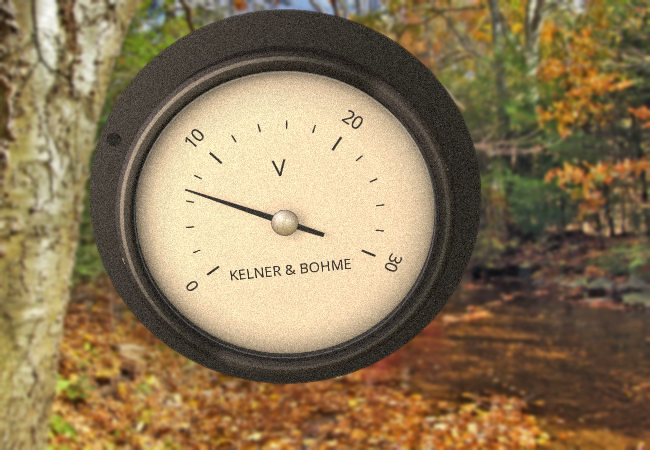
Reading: 7 V
